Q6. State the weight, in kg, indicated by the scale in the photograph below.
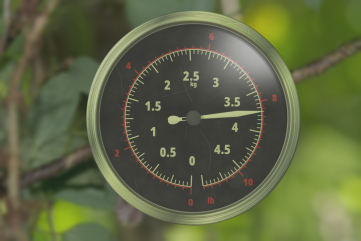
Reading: 3.75 kg
